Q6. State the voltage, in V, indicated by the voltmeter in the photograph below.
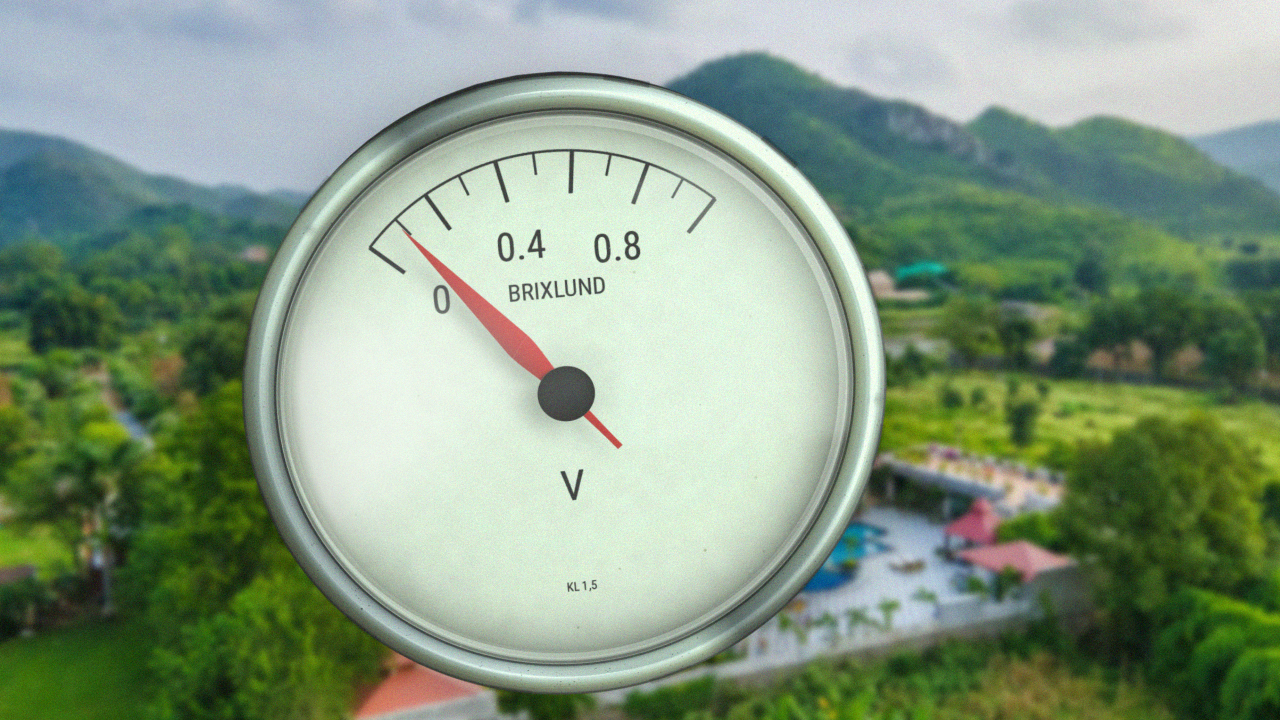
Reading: 0.1 V
